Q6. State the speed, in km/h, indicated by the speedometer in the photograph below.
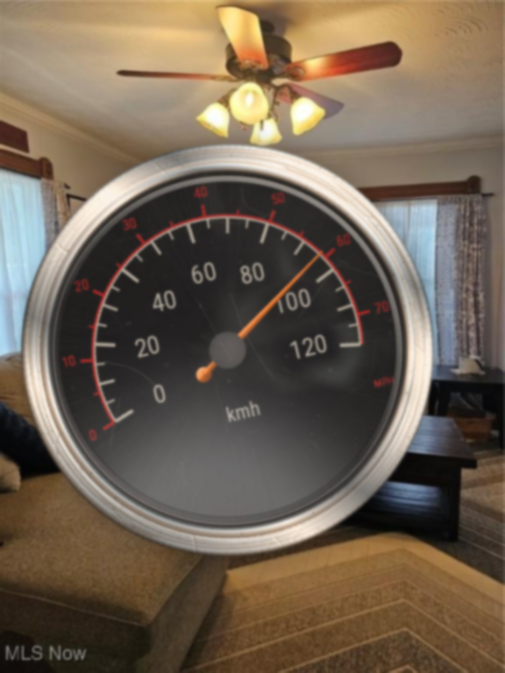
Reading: 95 km/h
